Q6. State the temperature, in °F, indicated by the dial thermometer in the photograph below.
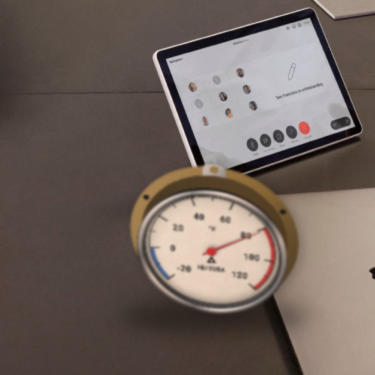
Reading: 80 °F
